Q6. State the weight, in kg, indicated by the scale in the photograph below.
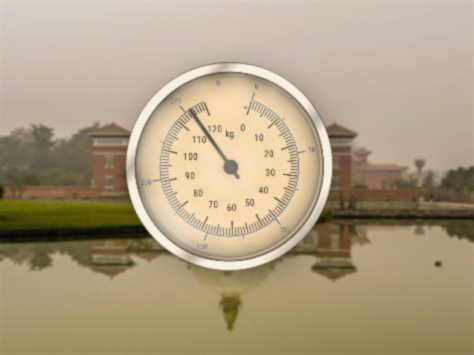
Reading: 115 kg
